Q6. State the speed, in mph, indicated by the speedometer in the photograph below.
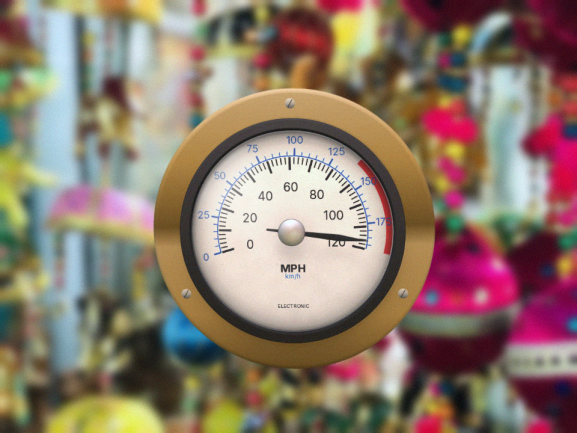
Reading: 116 mph
